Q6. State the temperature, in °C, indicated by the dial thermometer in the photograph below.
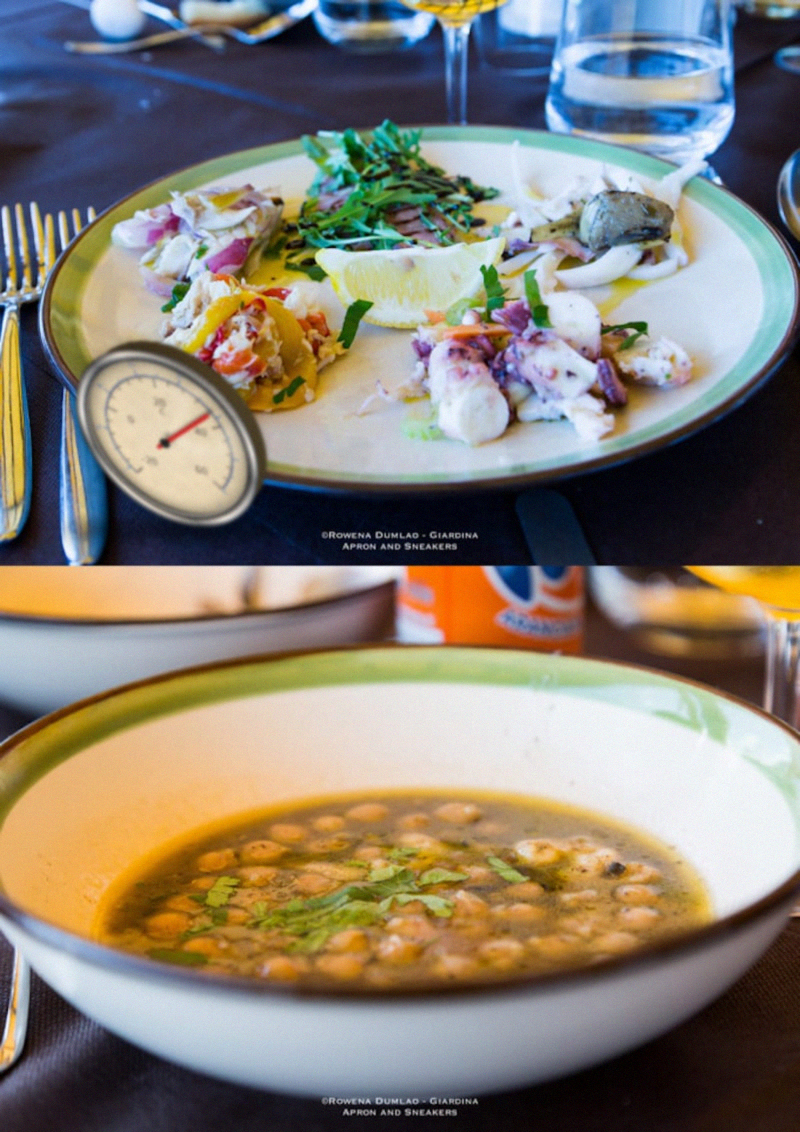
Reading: 36 °C
